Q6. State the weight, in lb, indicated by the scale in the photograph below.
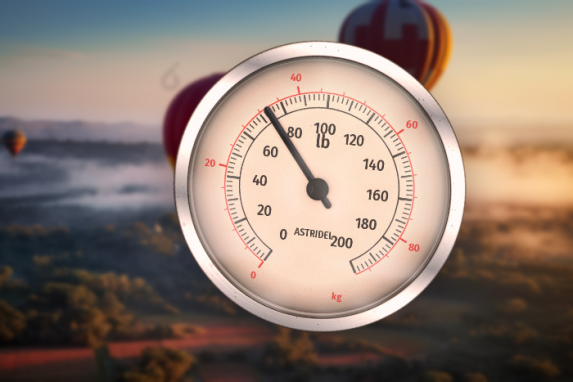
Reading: 74 lb
